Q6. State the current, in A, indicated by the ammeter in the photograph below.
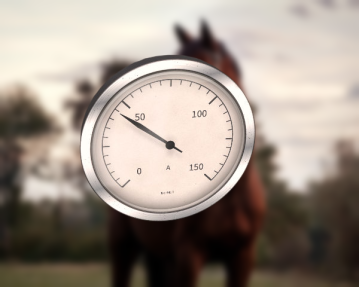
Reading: 45 A
